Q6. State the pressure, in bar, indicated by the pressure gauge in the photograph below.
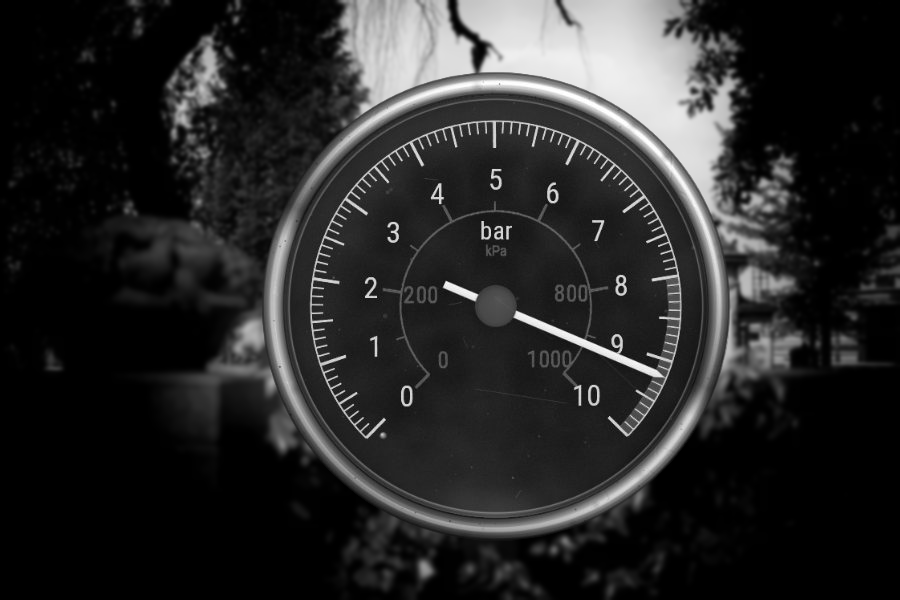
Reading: 9.2 bar
